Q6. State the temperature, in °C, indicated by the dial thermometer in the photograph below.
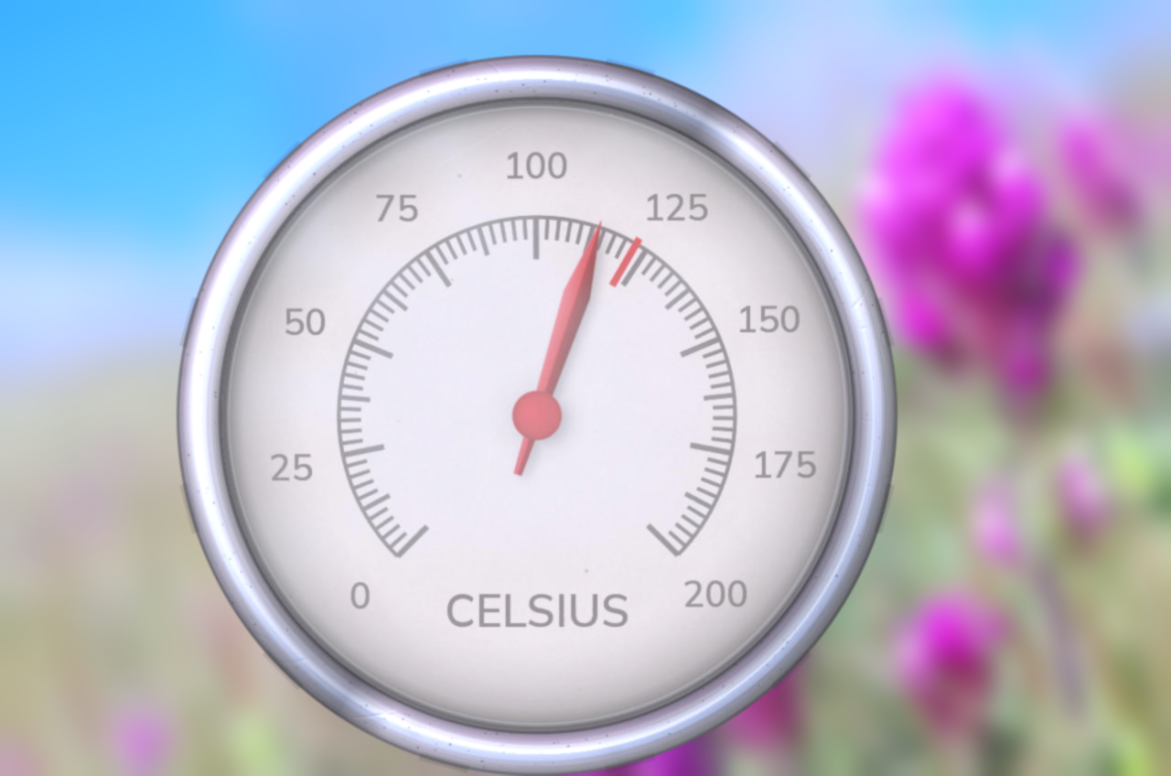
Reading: 113.75 °C
